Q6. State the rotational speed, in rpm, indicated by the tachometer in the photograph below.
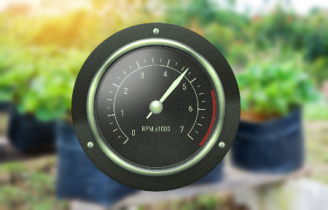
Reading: 4625 rpm
